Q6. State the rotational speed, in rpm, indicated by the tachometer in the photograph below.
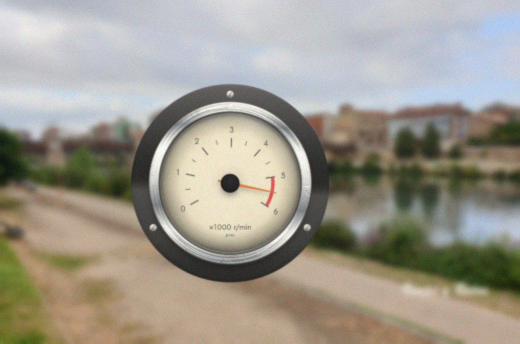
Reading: 5500 rpm
